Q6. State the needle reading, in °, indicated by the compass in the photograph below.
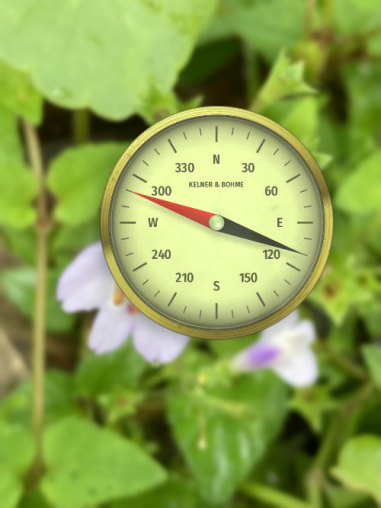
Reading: 290 °
